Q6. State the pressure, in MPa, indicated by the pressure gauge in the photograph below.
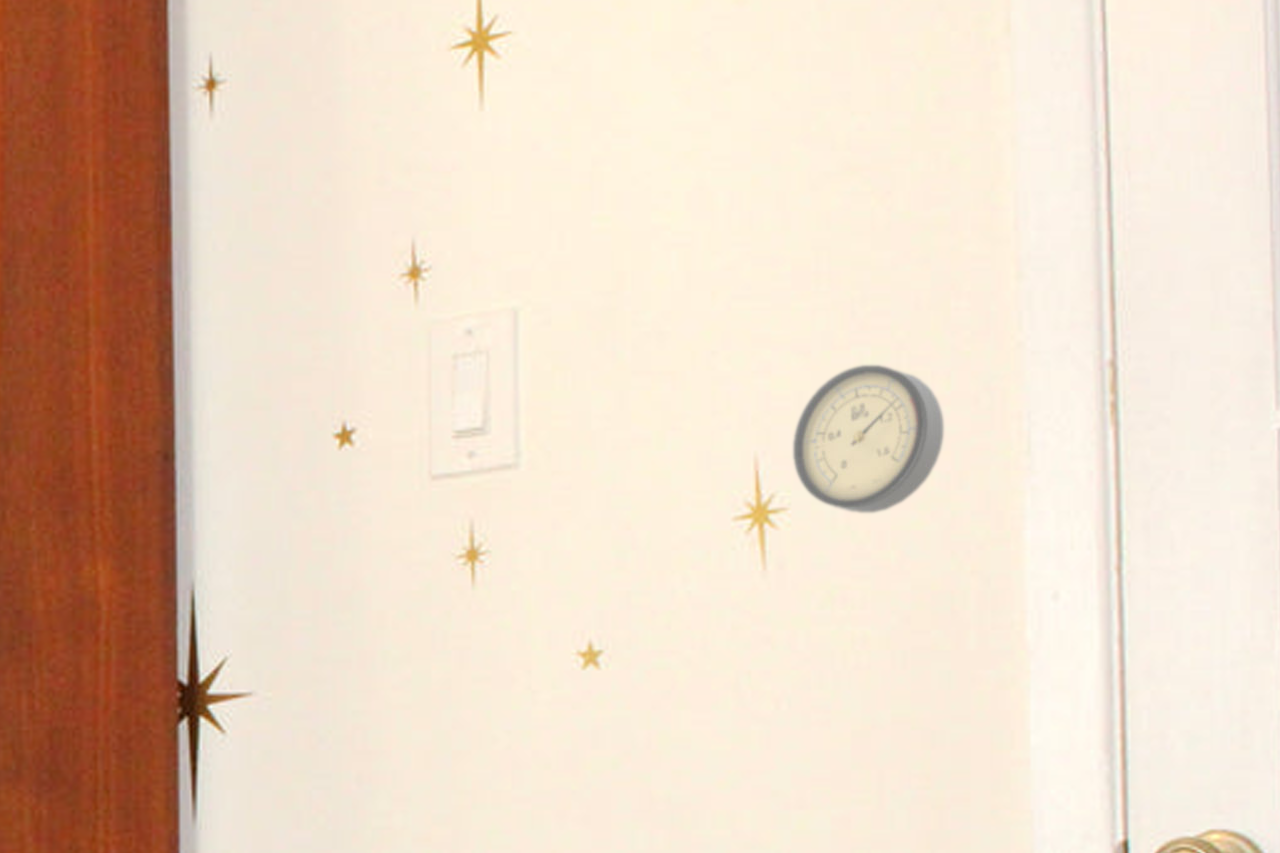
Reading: 1.15 MPa
